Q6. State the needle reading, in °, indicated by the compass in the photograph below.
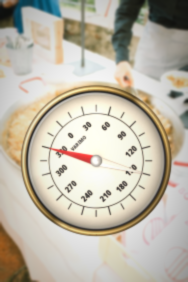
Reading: 330 °
